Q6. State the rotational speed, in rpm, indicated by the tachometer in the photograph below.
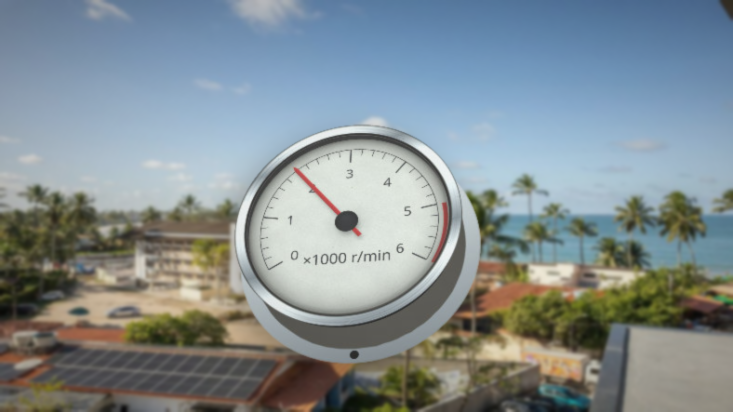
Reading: 2000 rpm
